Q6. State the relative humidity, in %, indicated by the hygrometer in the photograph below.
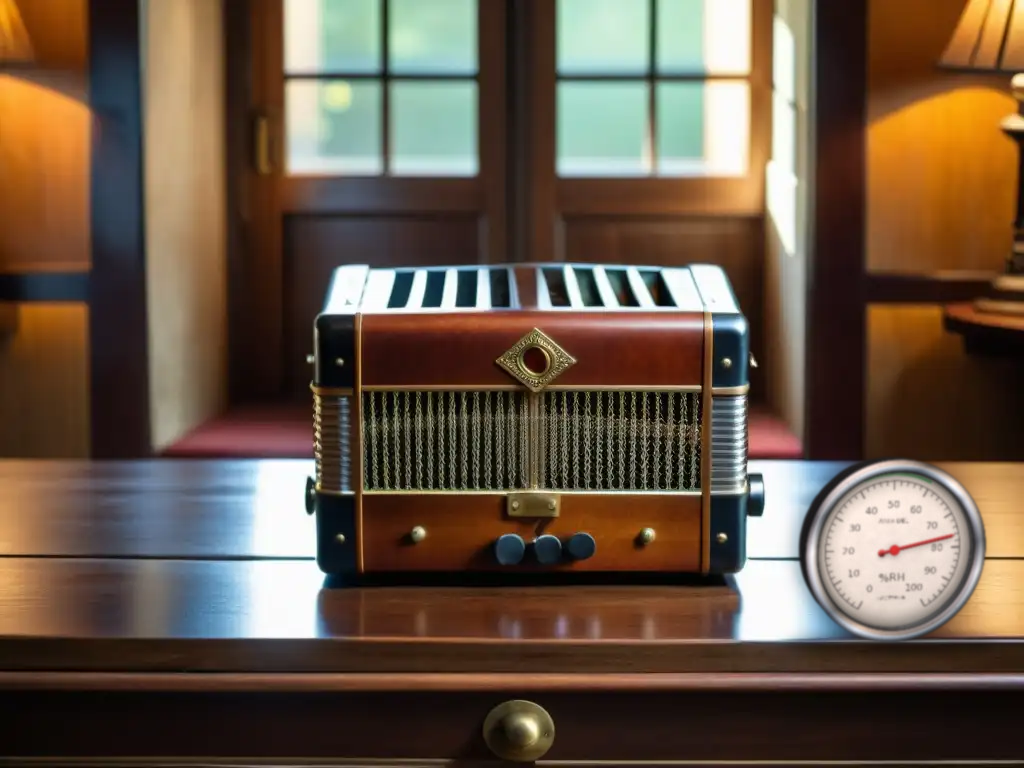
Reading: 76 %
